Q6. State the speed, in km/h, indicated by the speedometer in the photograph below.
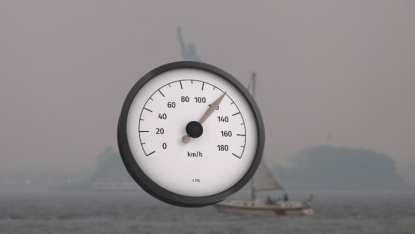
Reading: 120 km/h
